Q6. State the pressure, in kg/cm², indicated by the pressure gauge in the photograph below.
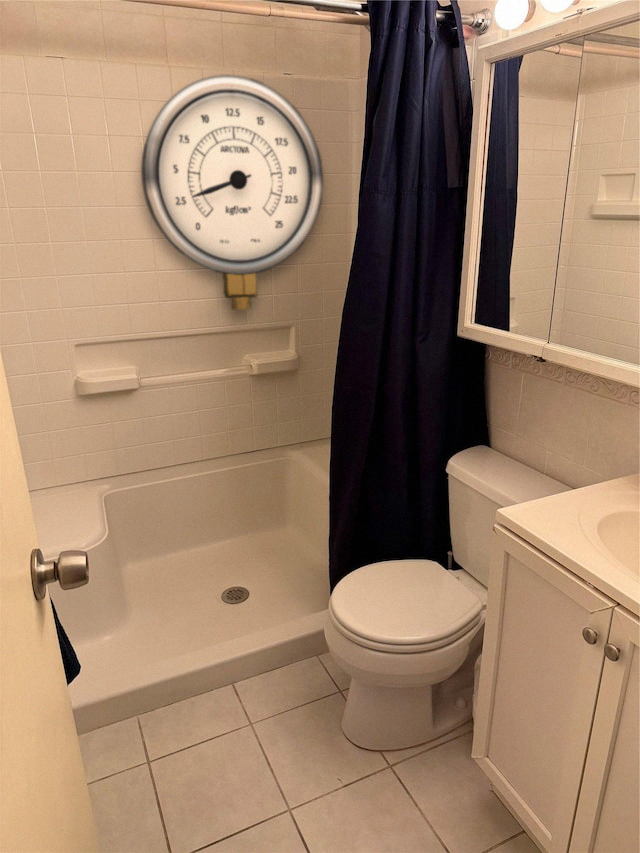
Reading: 2.5 kg/cm²
